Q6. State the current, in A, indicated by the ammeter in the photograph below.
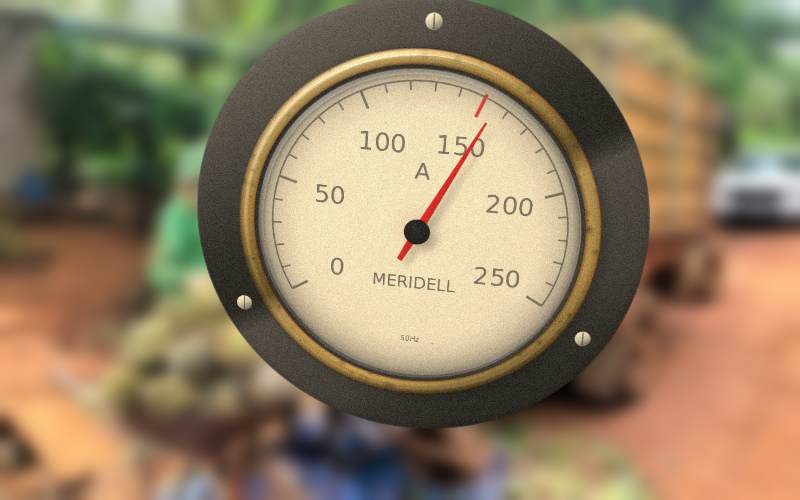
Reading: 155 A
